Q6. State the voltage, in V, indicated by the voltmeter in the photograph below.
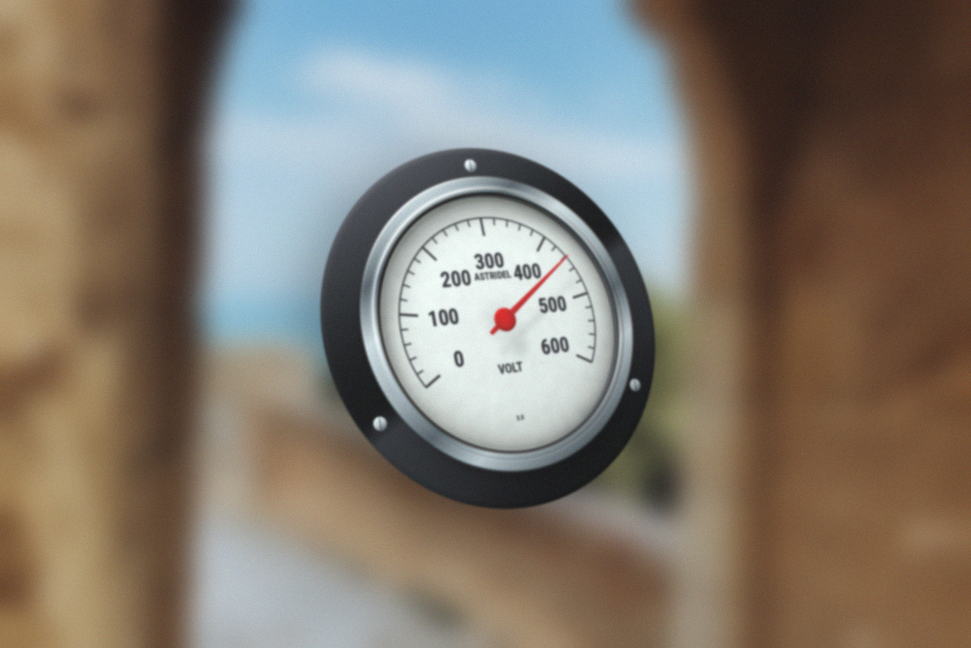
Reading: 440 V
